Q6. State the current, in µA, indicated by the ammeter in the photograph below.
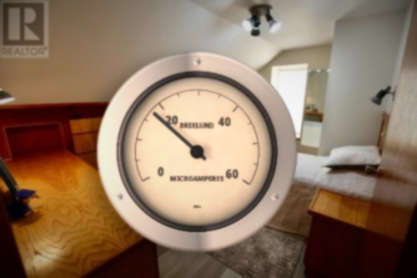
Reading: 17.5 µA
